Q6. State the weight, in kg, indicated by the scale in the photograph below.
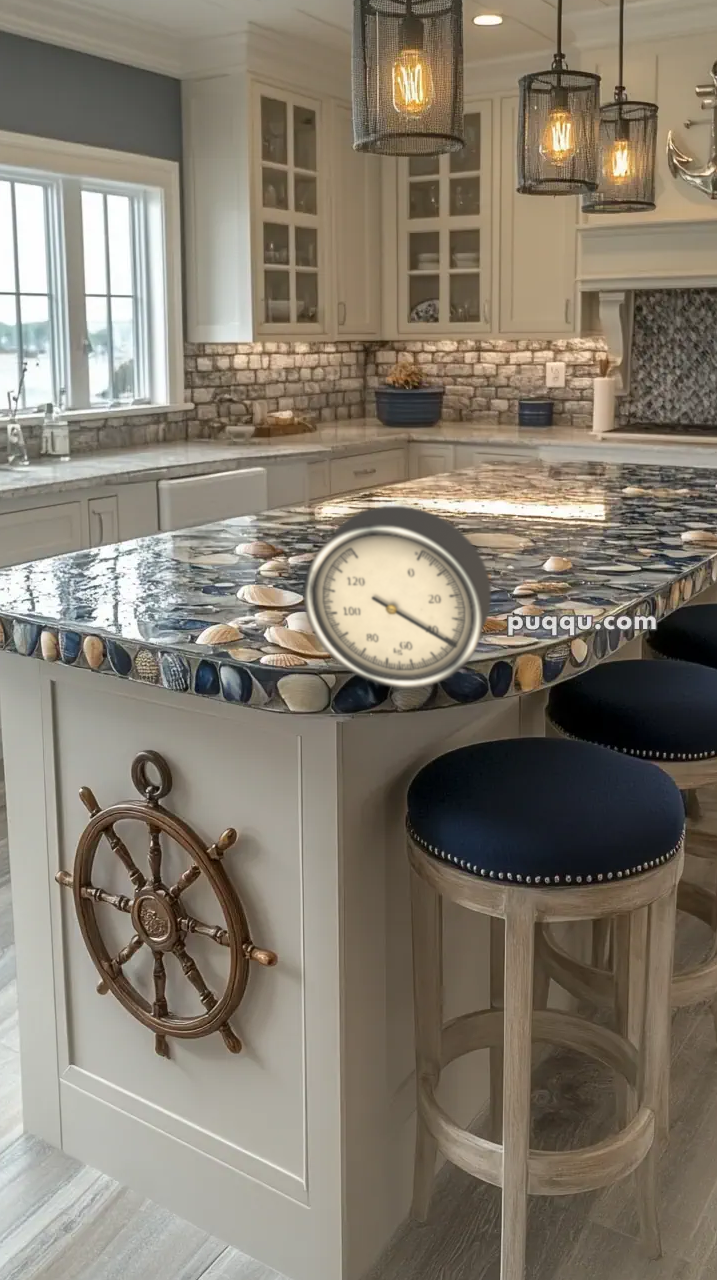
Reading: 40 kg
